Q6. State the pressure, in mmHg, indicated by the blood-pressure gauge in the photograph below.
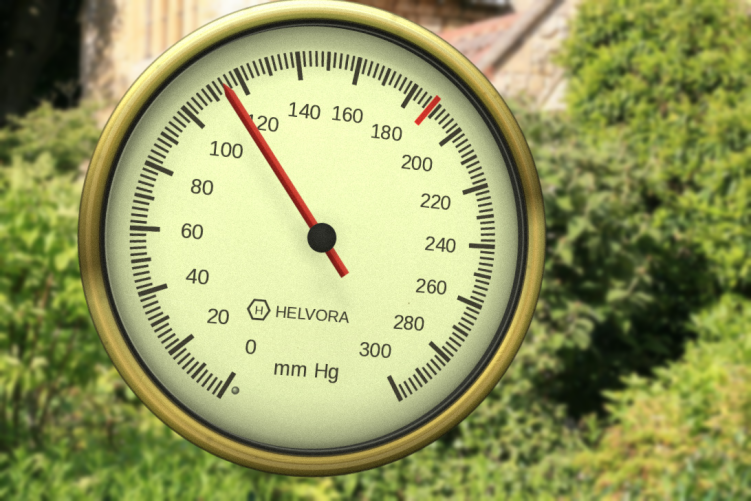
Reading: 114 mmHg
